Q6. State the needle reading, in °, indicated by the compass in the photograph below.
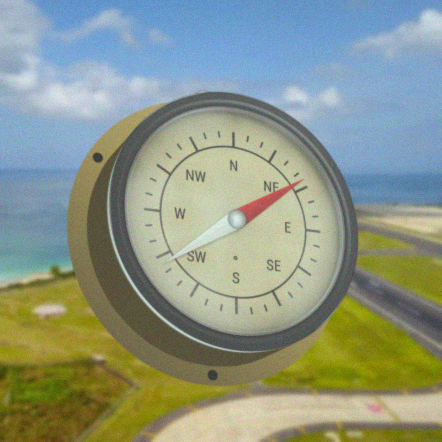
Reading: 55 °
